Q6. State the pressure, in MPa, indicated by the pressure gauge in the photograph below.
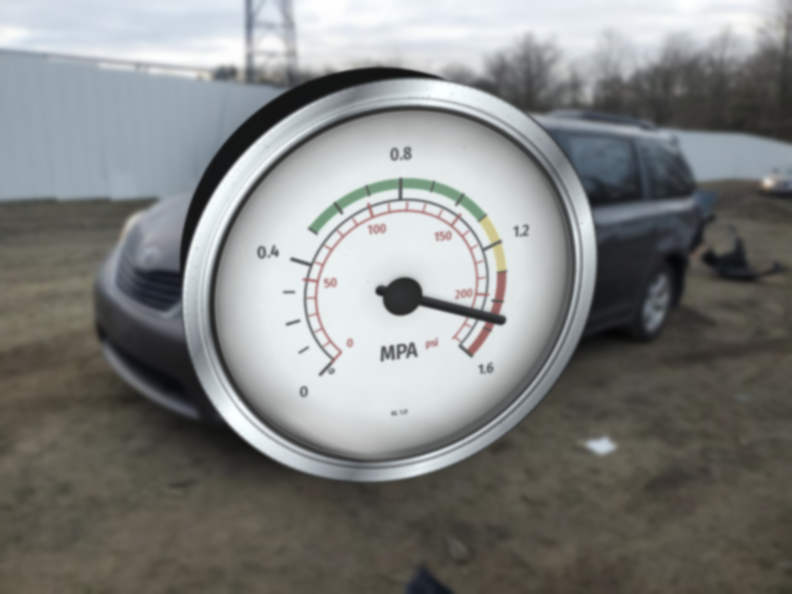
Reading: 1.45 MPa
